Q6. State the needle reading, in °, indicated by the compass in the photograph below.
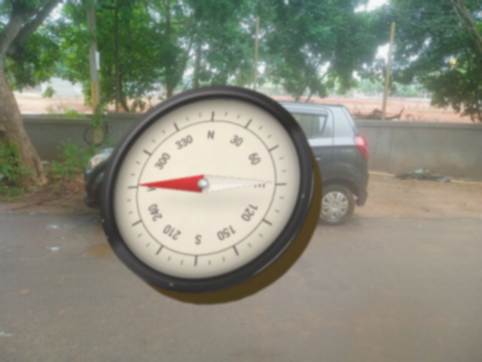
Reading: 270 °
